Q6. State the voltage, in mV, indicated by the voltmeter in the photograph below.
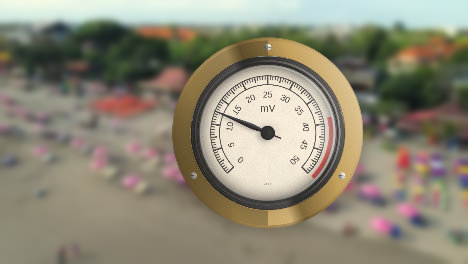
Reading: 12.5 mV
